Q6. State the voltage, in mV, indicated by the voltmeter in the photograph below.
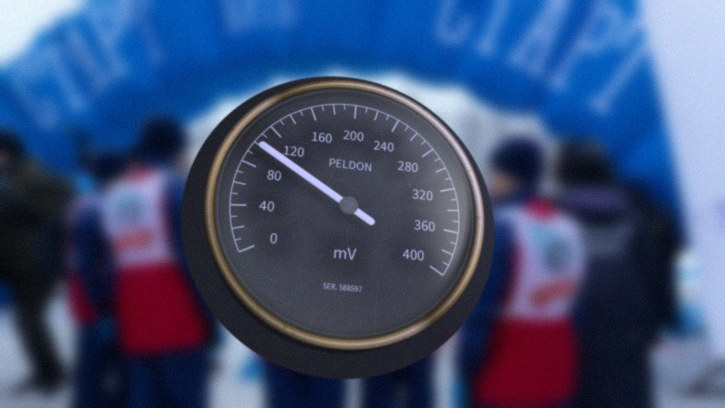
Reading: 100 mV
